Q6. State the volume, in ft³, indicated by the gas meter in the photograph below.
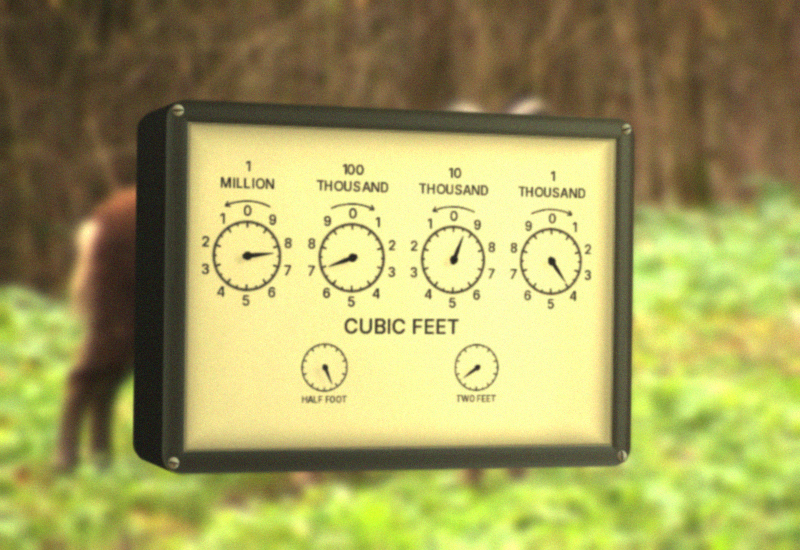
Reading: 769400 ft³
